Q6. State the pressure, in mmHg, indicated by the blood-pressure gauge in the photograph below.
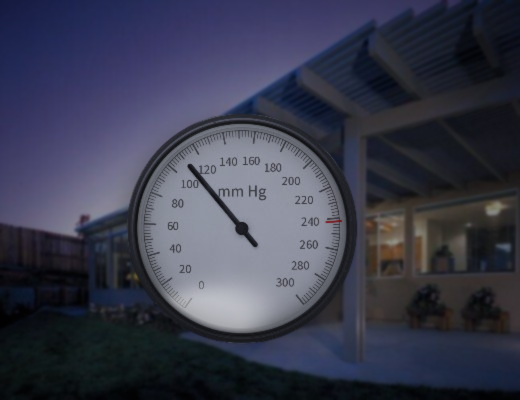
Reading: 110 mmHg
